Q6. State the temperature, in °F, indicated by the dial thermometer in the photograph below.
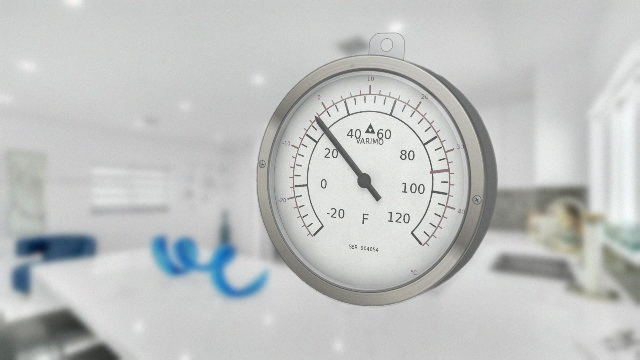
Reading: 28 °F
